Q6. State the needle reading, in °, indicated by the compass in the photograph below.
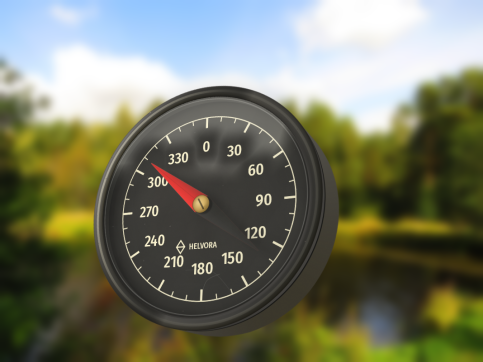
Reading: 310 °
